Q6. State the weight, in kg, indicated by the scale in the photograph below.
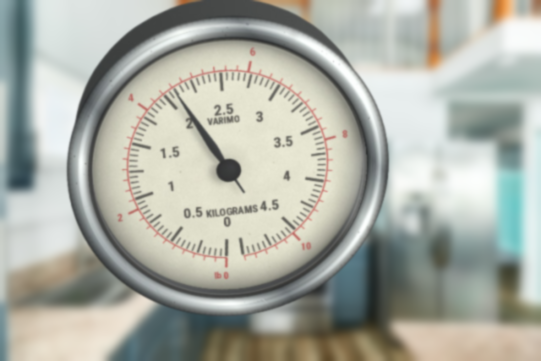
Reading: 2.1 kg
